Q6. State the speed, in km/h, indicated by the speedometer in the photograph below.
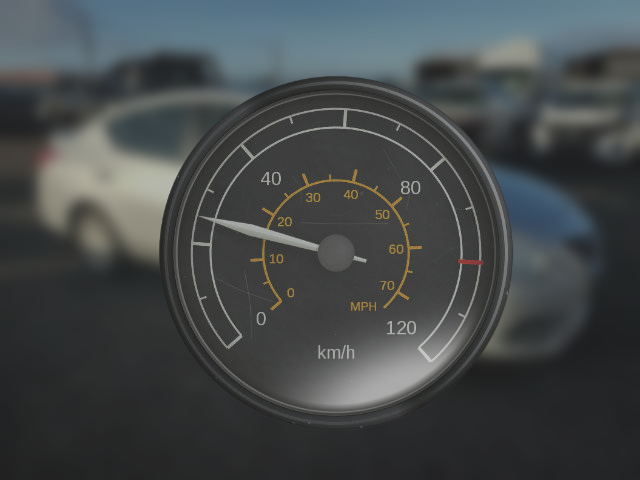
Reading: 25 km/h
